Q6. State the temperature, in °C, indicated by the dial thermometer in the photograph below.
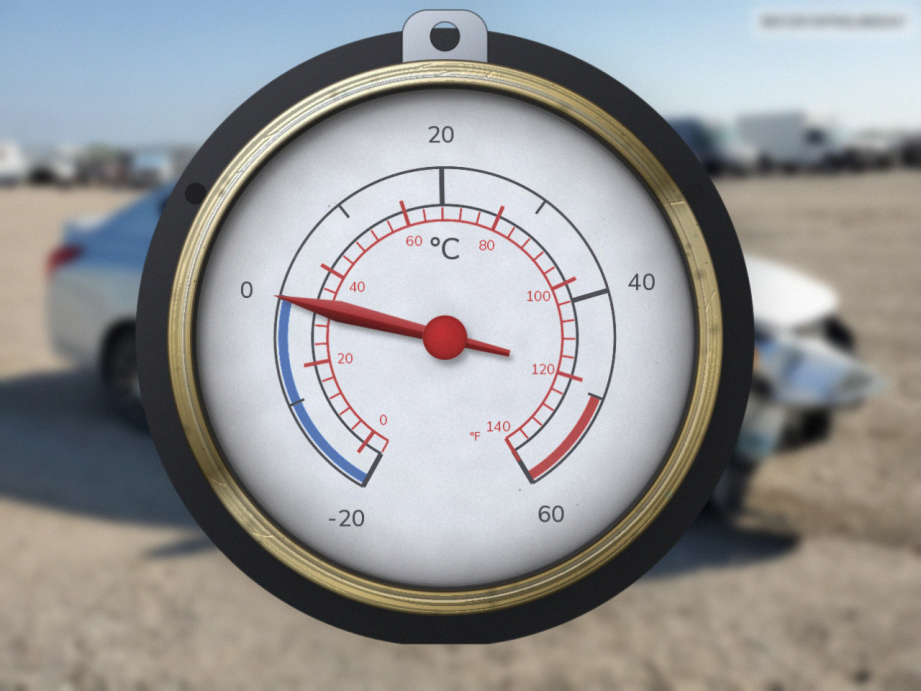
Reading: 0 °C
